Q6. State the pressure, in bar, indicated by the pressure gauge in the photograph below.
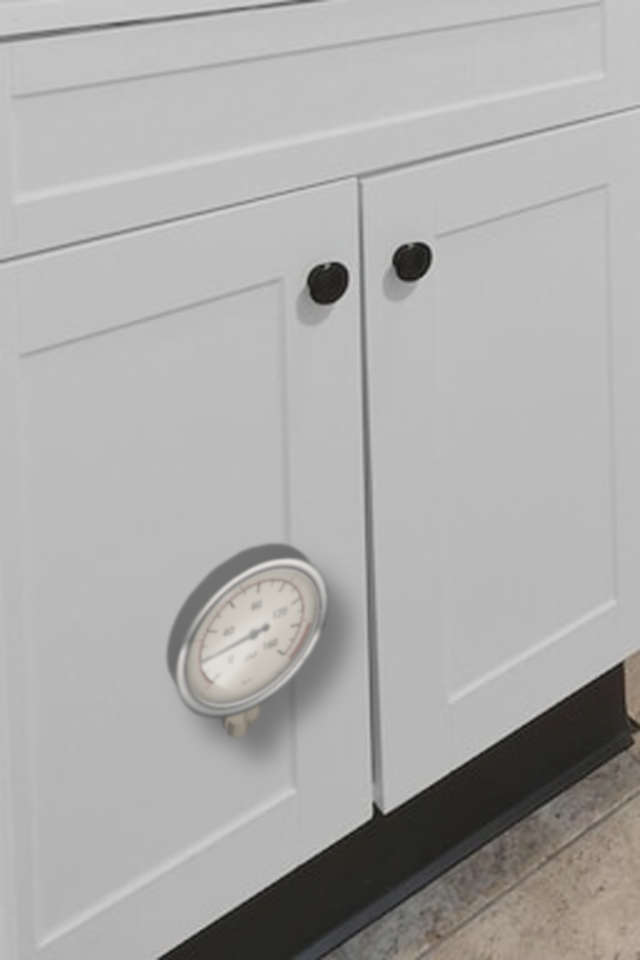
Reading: 20 bar
